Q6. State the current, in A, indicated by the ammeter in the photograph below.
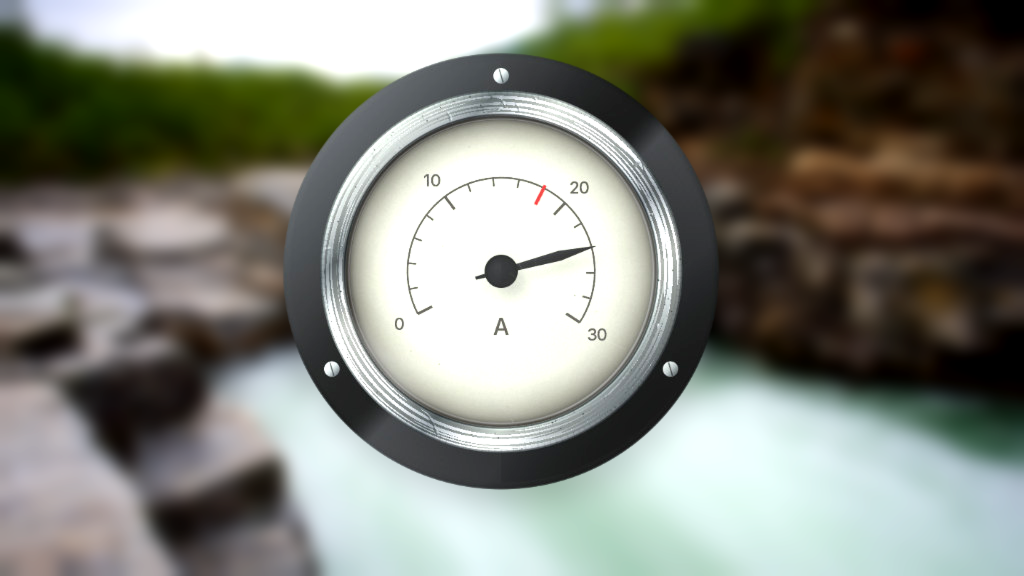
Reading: 24 A
